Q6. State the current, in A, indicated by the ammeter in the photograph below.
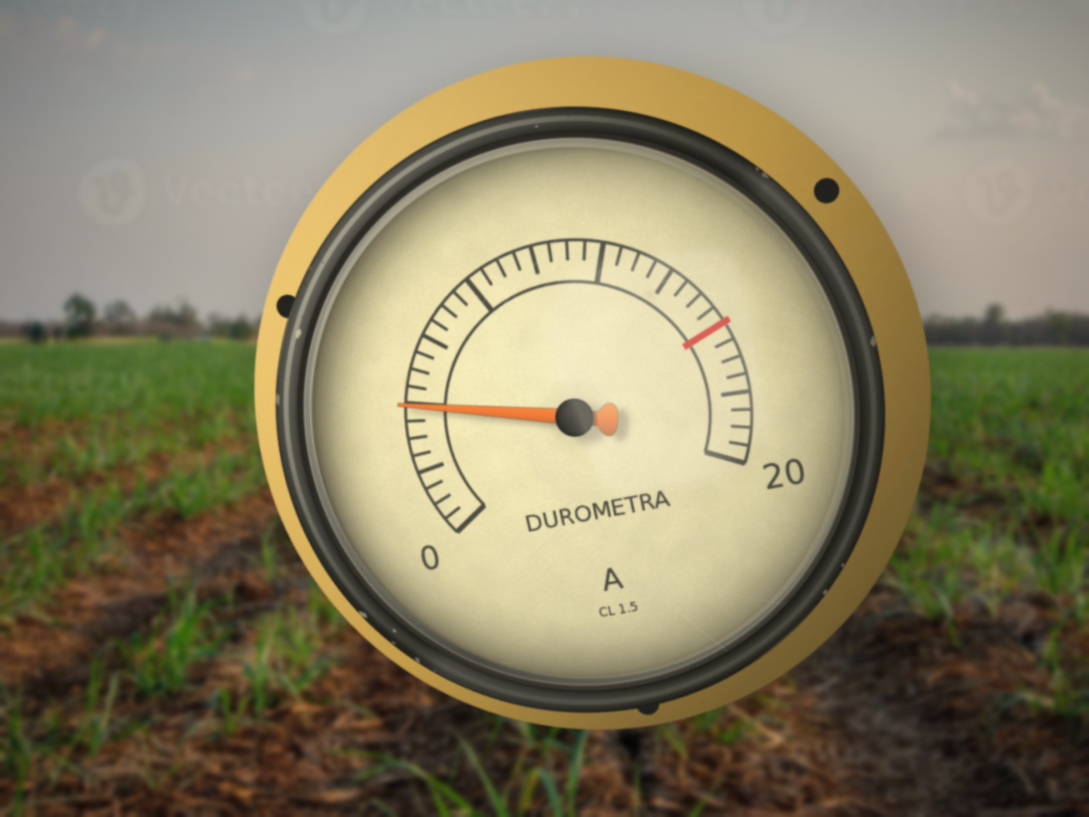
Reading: 4 A
